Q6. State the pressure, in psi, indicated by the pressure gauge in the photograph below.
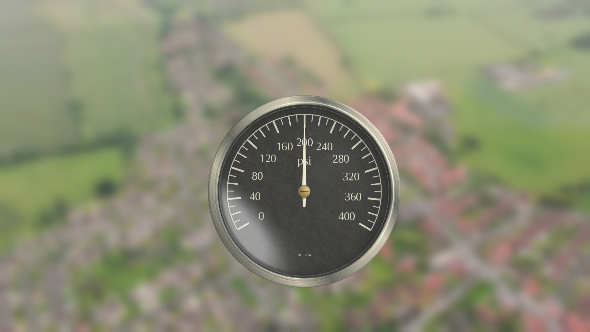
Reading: 200 psi
